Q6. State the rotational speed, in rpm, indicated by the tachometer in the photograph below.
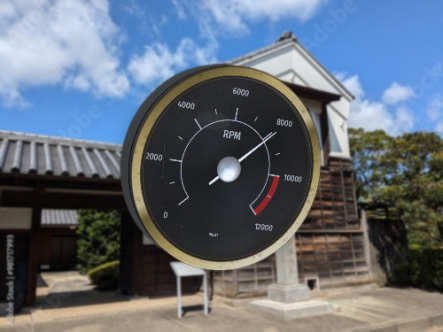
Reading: 8000 rpm
